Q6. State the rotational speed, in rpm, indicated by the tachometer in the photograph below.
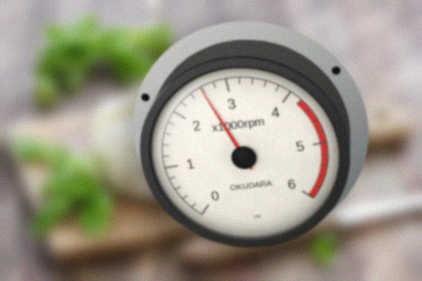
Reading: 2600 rpm
